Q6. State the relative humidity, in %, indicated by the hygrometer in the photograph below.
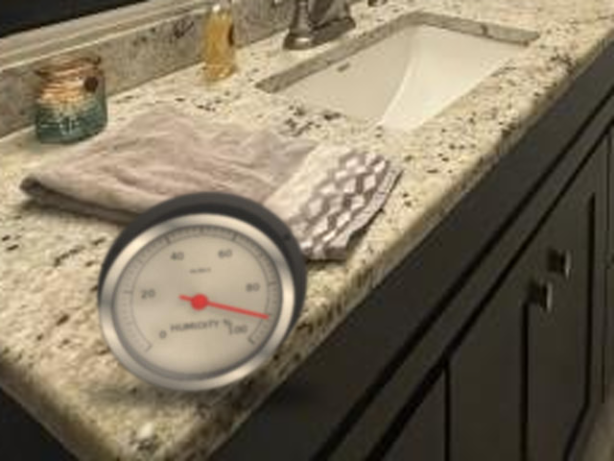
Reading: 90 %
